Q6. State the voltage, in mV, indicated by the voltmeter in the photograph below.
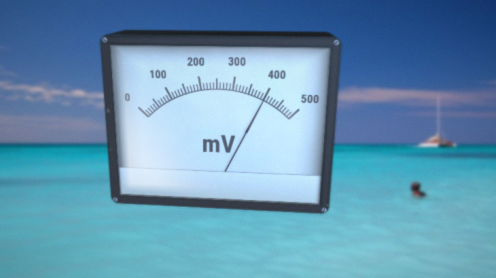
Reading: 400 mV
